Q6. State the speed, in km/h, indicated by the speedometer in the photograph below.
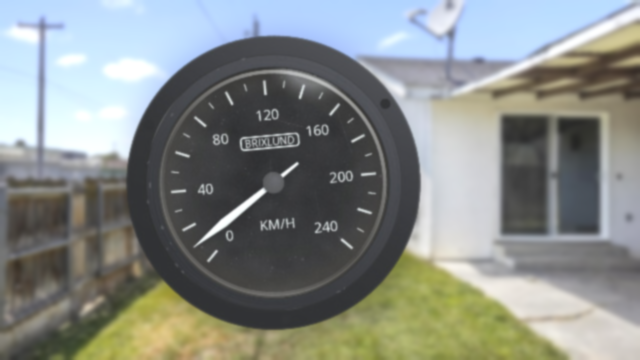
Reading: 10 km/h
